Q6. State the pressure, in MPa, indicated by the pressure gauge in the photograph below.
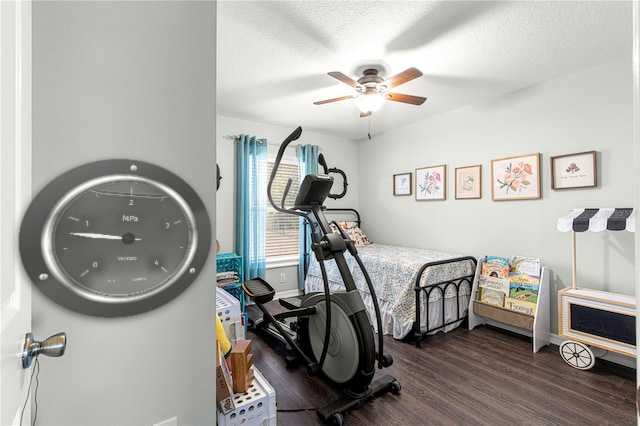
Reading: 0.75 MPa
